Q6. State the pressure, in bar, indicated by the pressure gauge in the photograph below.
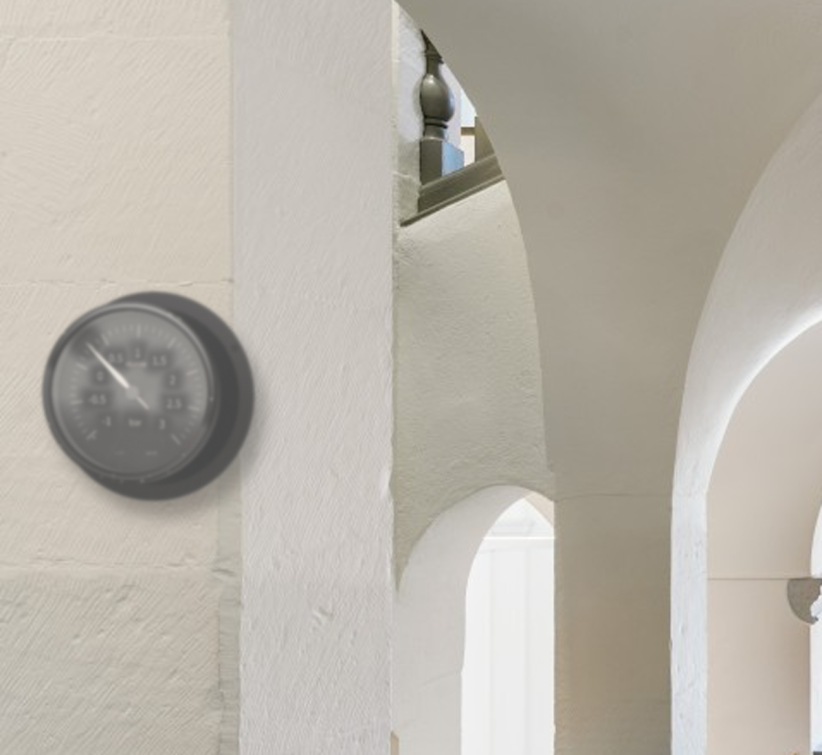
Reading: 0.3 bar
